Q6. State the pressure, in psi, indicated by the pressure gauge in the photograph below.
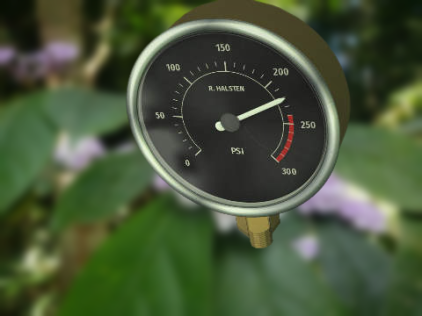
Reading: 220 psi
